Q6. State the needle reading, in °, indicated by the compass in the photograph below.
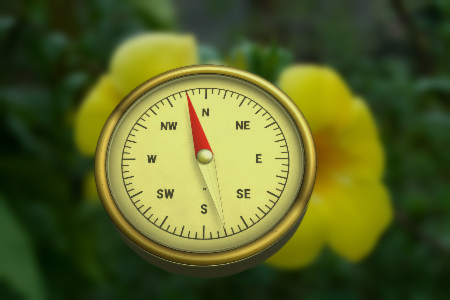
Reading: 345 °
